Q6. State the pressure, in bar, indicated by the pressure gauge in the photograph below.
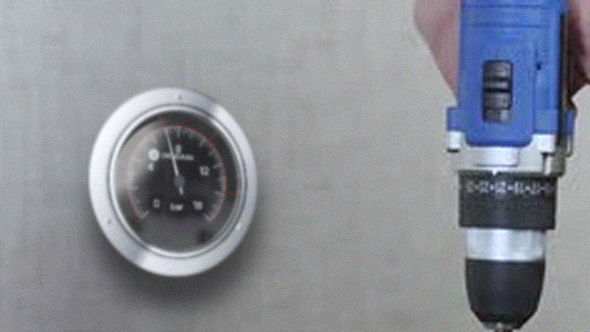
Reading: 7 bar
